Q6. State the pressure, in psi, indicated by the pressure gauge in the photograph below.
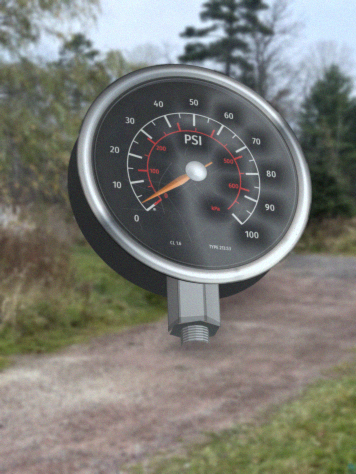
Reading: 2.5 psi
